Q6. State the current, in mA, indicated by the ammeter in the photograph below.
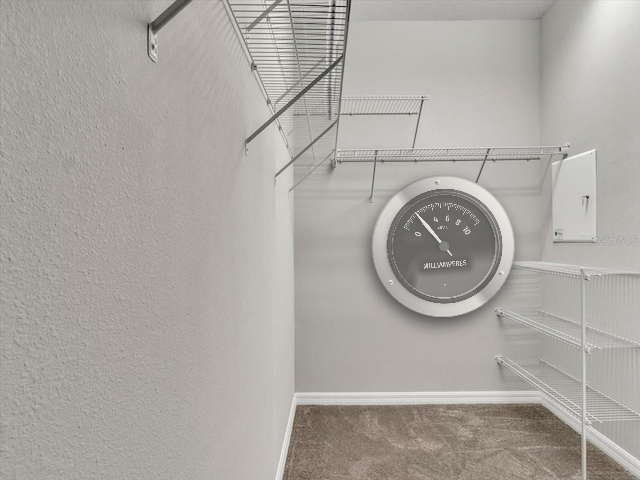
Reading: 2 mA
